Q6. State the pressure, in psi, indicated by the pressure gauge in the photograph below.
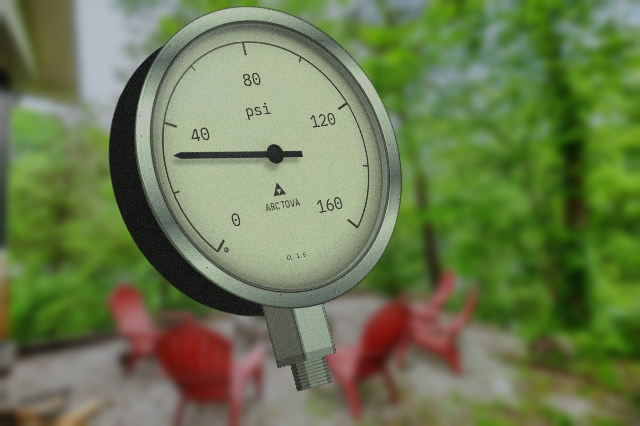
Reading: 30 psi
